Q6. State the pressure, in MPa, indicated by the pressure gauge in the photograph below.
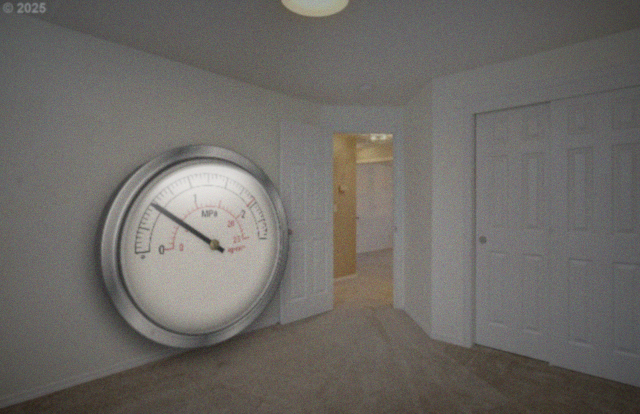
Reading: 0.5 MPa
